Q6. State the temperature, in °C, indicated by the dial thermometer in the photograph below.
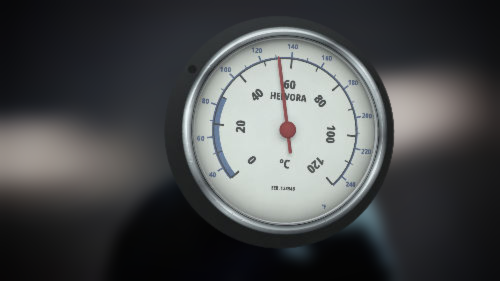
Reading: 55 °C
